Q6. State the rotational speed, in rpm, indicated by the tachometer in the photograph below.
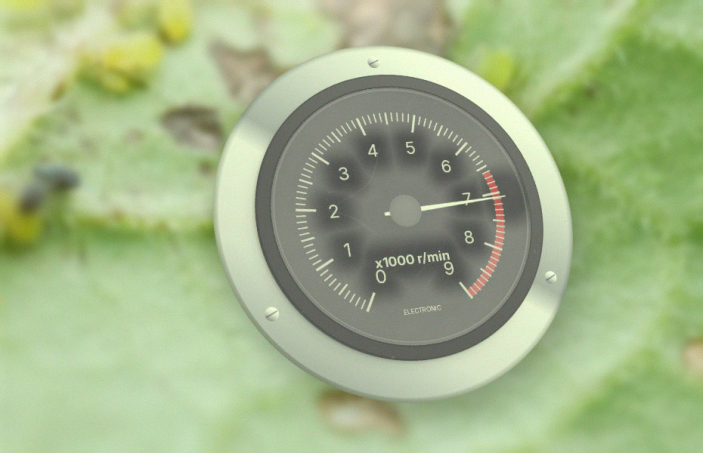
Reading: 7100 rpm
